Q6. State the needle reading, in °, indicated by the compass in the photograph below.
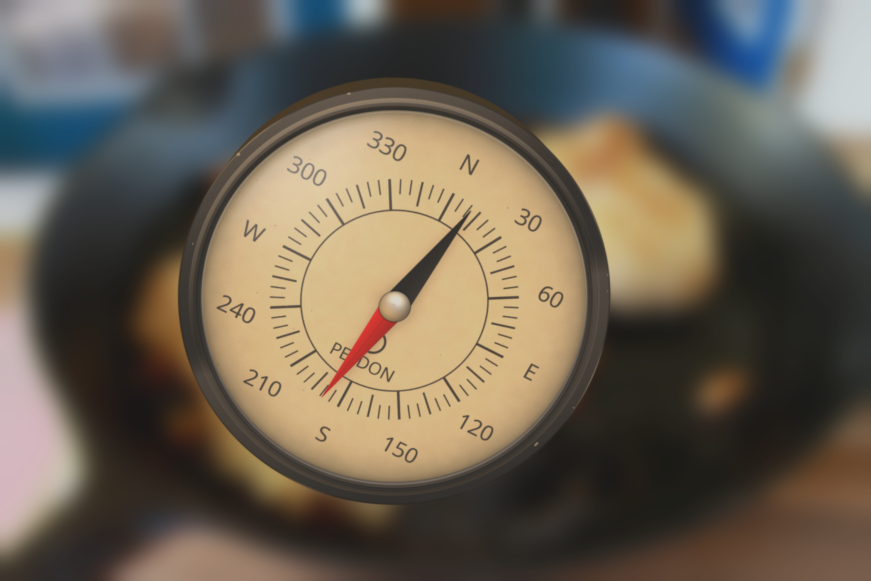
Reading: 190 °
